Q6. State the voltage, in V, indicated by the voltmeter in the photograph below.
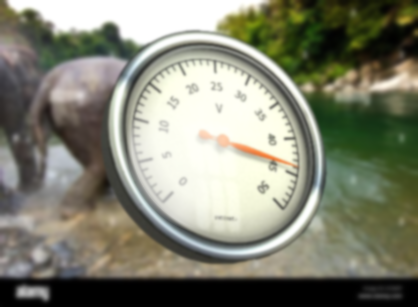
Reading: 44 V
